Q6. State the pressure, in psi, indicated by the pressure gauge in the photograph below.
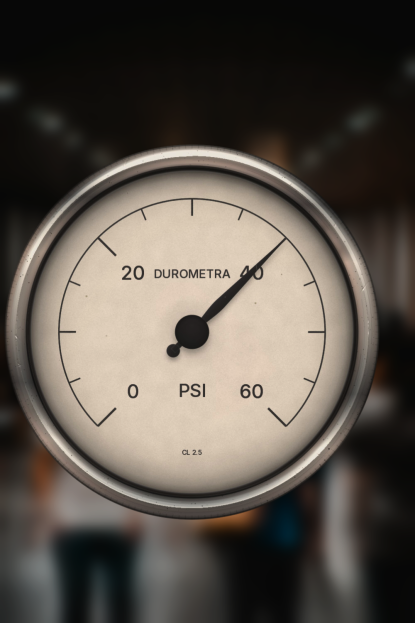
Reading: 40 psi
